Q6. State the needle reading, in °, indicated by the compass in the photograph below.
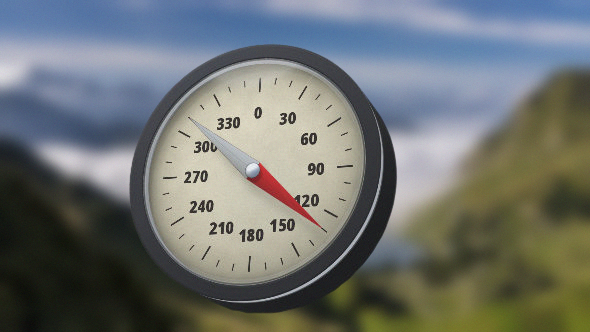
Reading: 130 °
